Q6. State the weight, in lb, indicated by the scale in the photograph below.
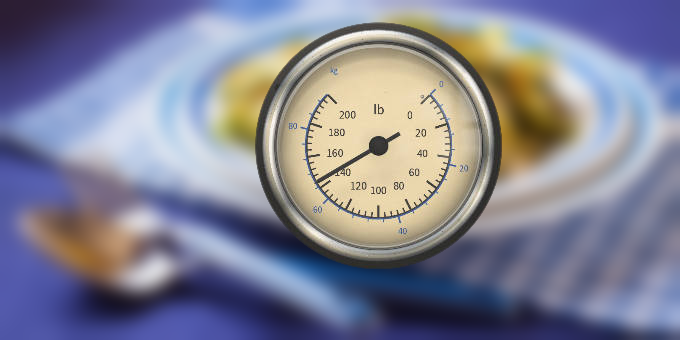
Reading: 144 lb
